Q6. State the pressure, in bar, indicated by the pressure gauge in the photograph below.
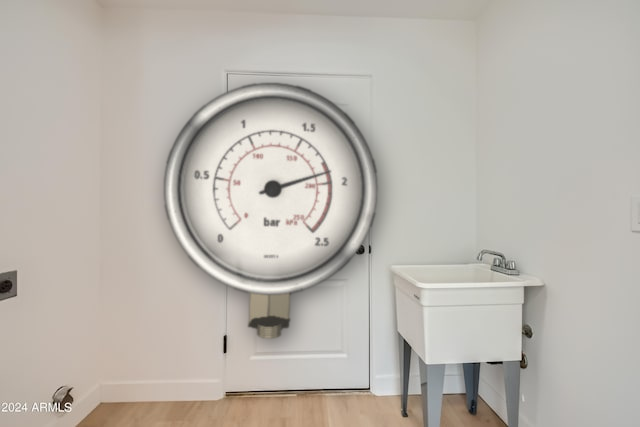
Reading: 1.9 bar
